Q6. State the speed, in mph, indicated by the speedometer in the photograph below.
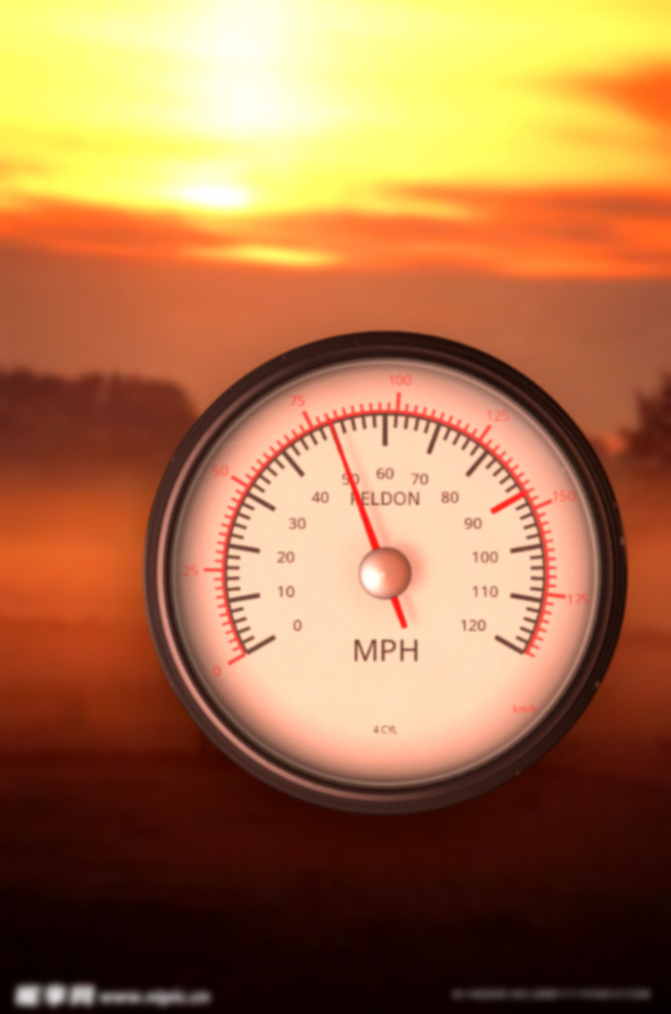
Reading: 50 mph
